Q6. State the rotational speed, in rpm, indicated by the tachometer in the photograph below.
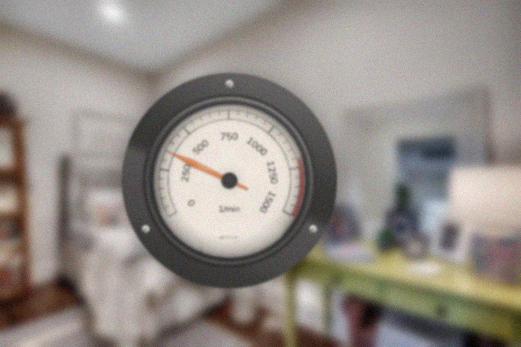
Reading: 350 rpm
